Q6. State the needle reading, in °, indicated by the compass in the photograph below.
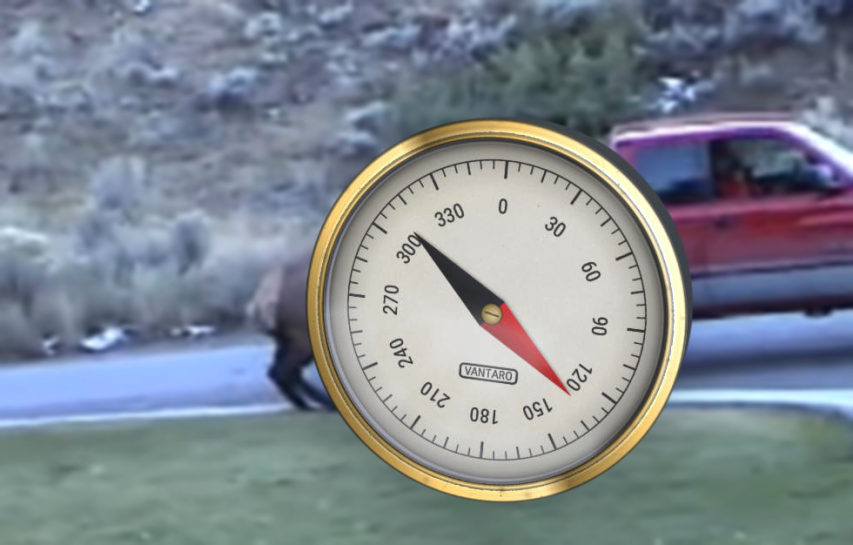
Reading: 130 °
